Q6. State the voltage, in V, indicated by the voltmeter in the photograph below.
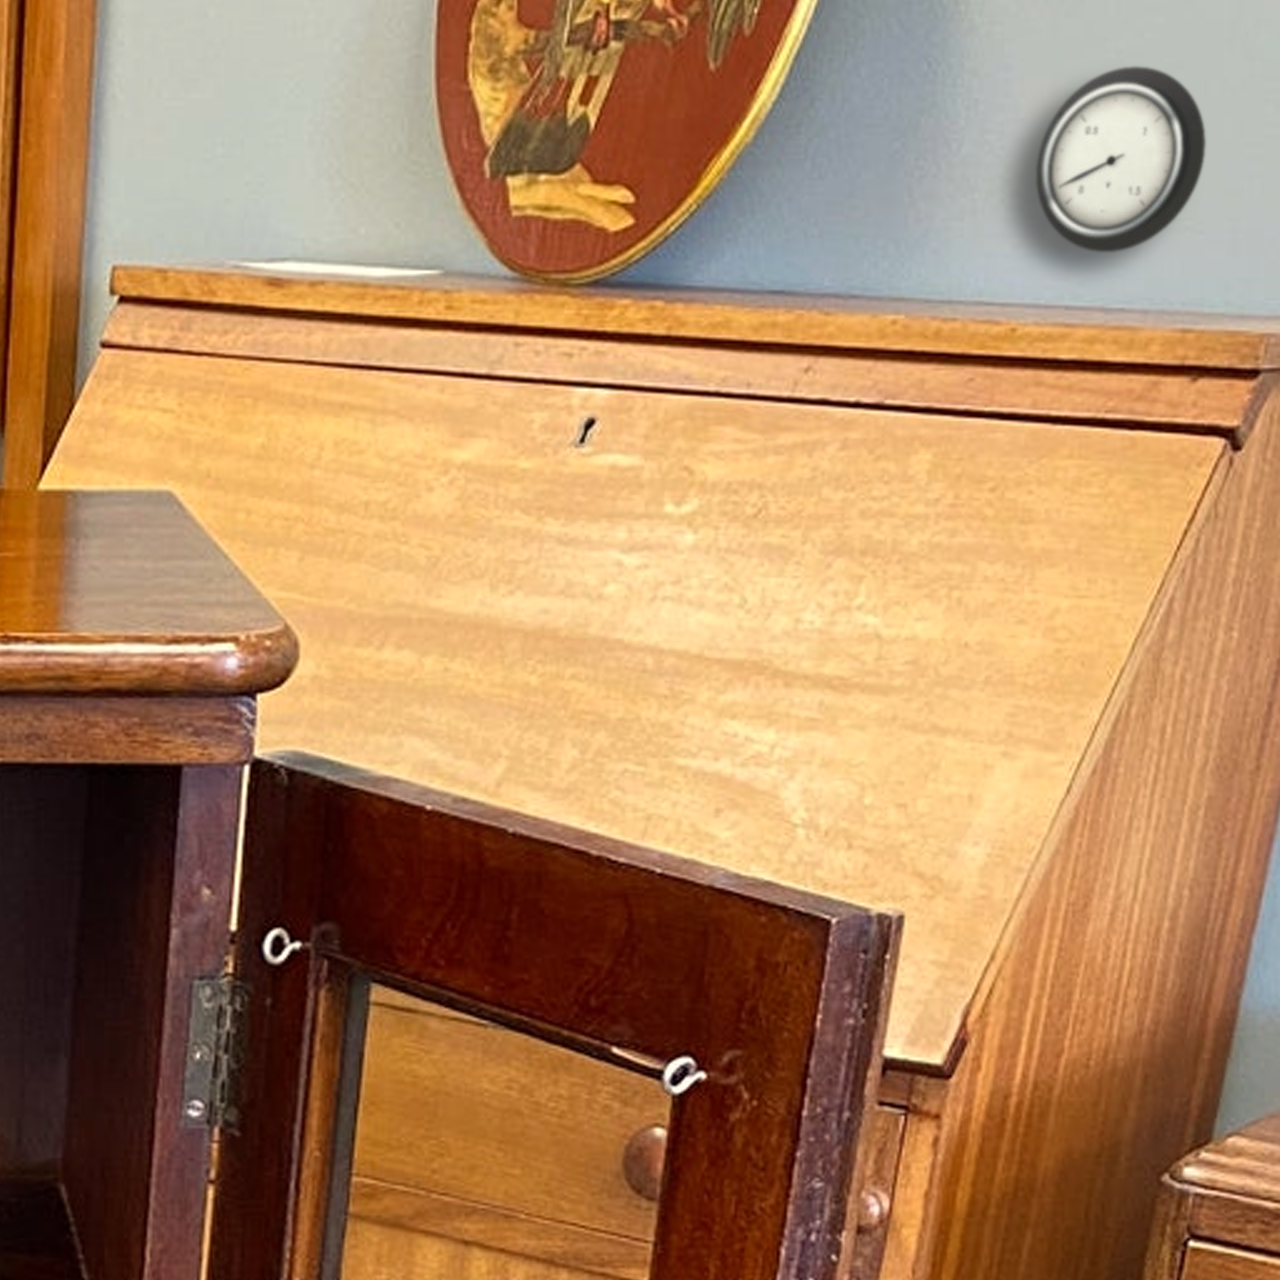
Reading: 0.1 V
